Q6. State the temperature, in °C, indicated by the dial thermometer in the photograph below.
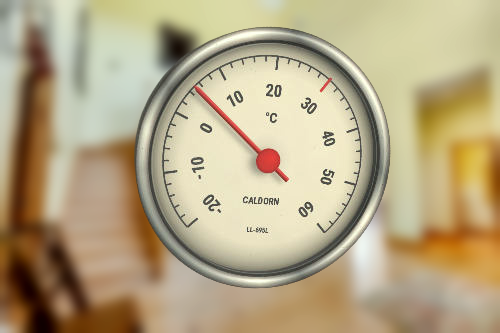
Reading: 5 °C
